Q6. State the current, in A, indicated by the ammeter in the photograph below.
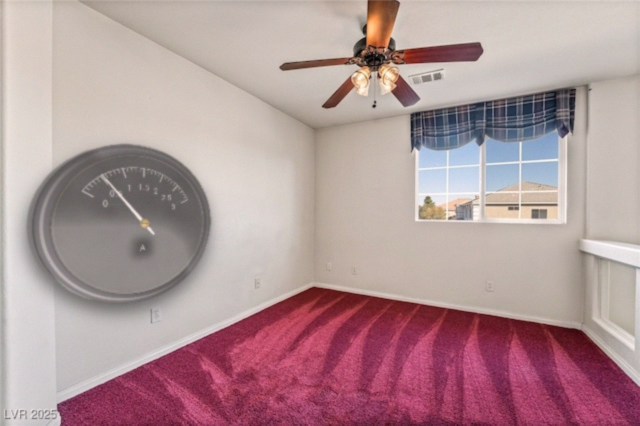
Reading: 0.5 A
